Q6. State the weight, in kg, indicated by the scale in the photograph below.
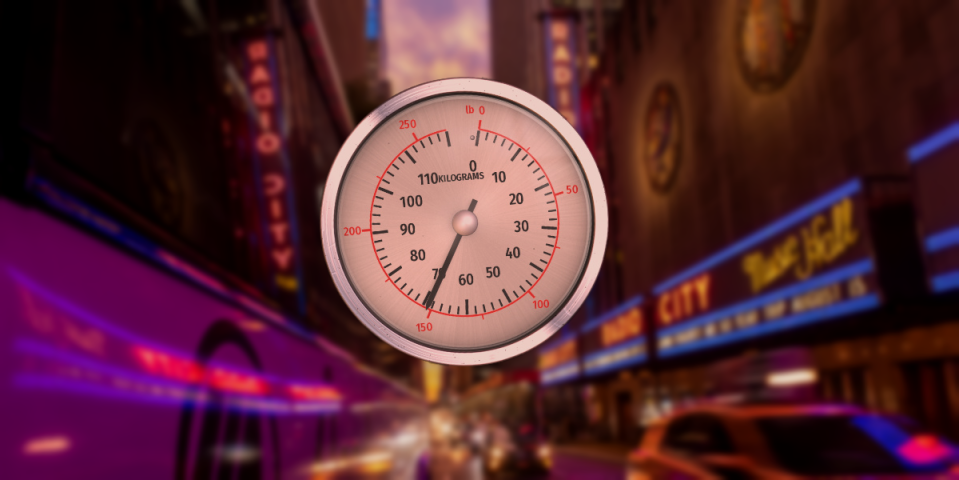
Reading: 69 kg
